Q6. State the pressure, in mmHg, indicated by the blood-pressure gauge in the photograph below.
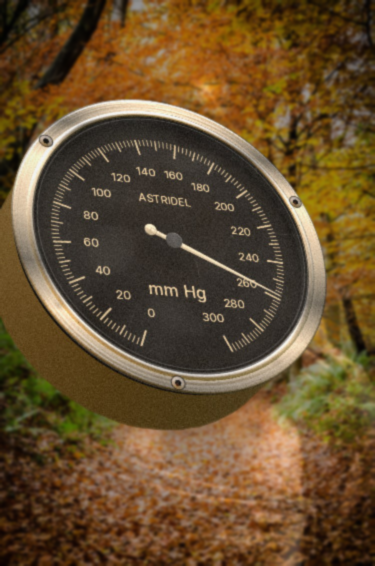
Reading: 260 mmHg
